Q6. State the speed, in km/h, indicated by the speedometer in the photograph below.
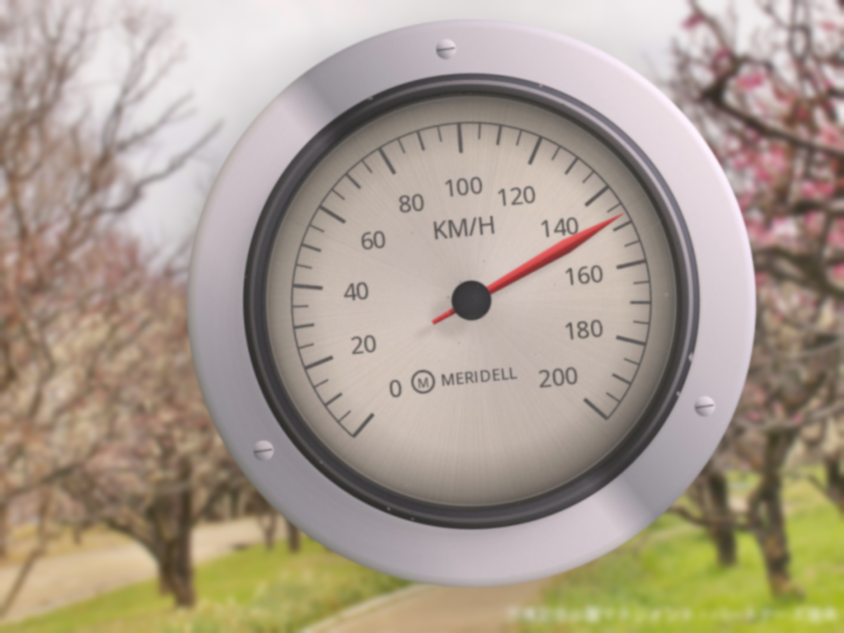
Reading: 147.5 km/h
